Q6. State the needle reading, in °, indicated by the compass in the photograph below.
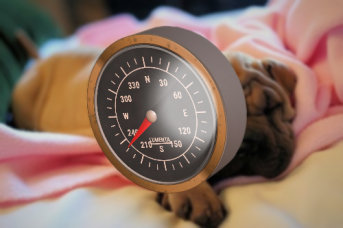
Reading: 230 °
